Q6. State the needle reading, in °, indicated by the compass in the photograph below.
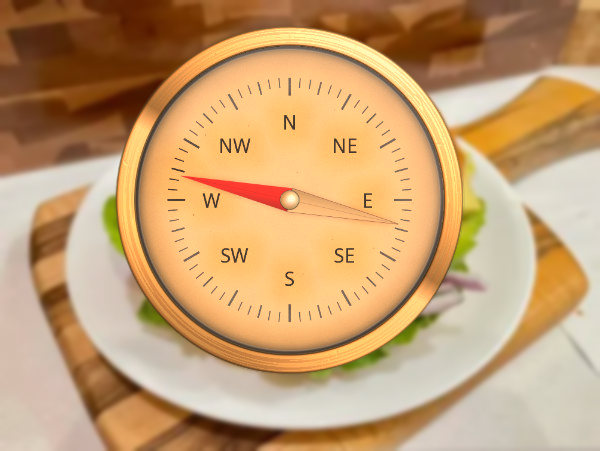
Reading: 282.5 °
